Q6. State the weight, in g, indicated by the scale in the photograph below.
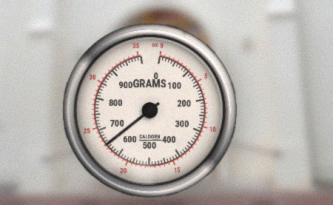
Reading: 650 g
